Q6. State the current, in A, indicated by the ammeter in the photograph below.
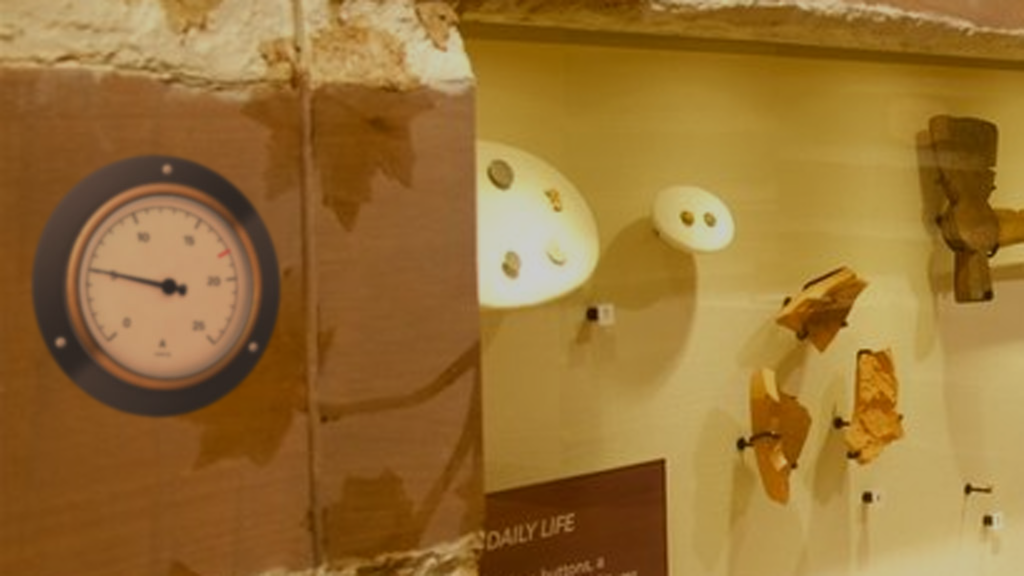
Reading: 5 A
